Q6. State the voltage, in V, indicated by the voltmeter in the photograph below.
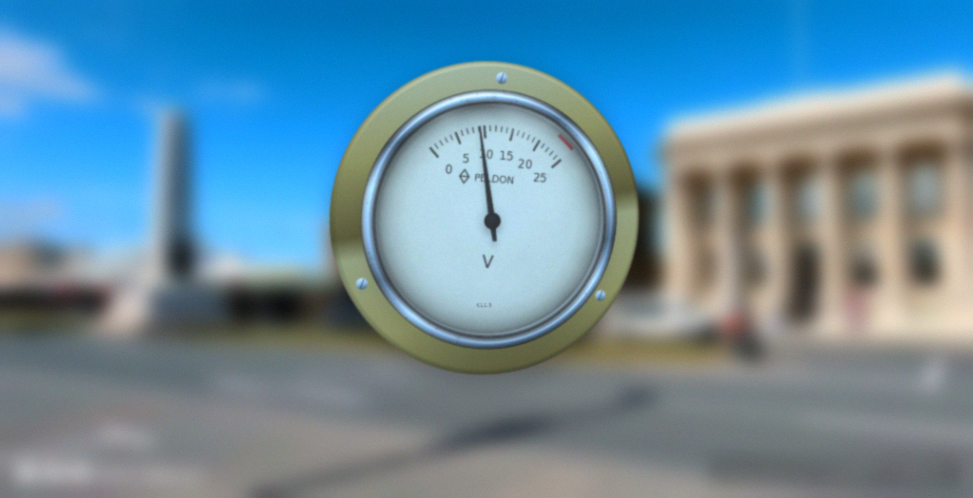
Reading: 9 V
